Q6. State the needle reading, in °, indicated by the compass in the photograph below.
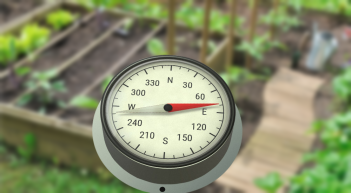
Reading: 80 °
